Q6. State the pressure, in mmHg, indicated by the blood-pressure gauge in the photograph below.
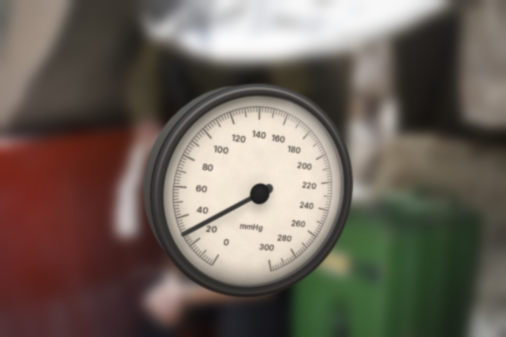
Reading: 30 mmHg
